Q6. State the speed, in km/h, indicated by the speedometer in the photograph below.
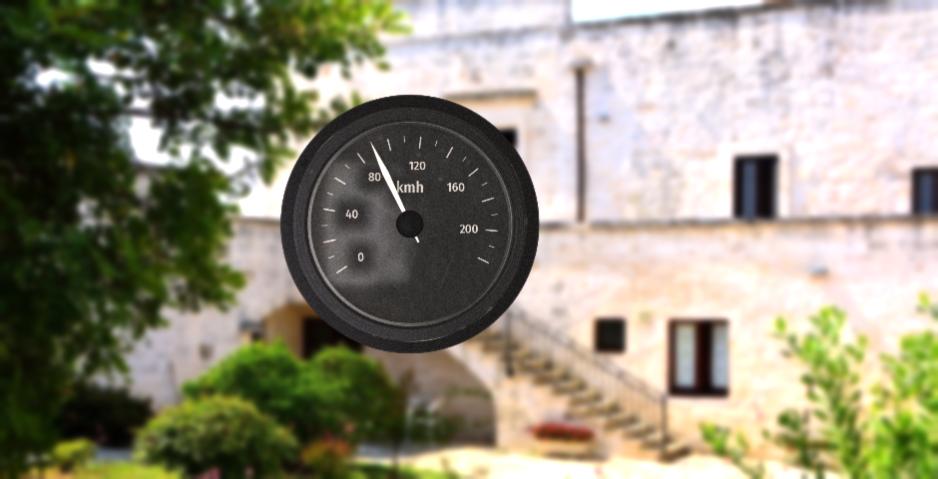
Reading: 90 km/h
